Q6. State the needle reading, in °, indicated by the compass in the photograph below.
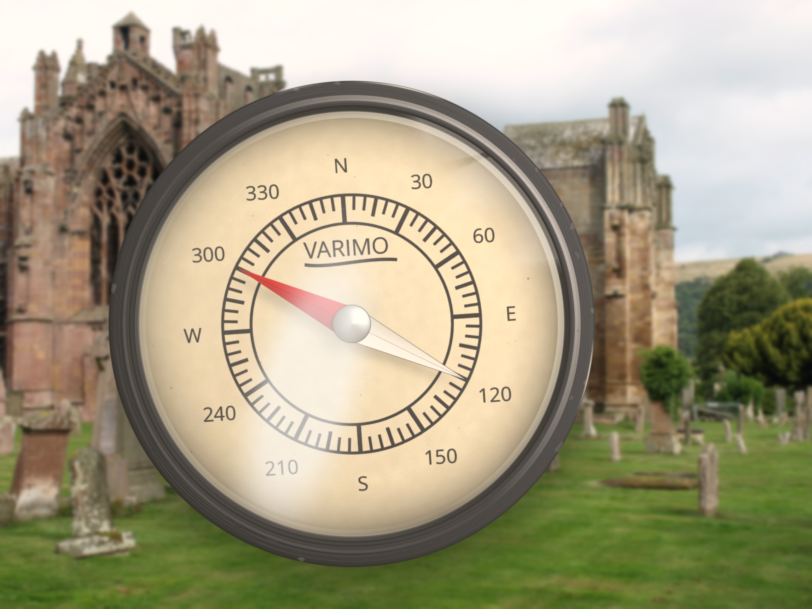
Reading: 300 °
